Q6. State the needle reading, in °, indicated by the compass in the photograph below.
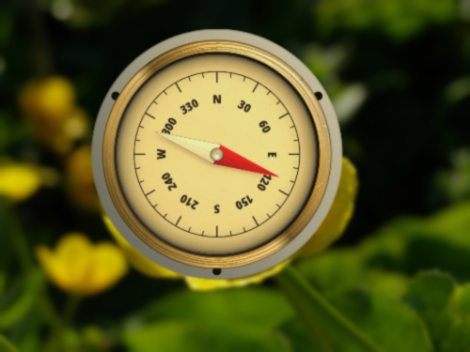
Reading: 110 °
